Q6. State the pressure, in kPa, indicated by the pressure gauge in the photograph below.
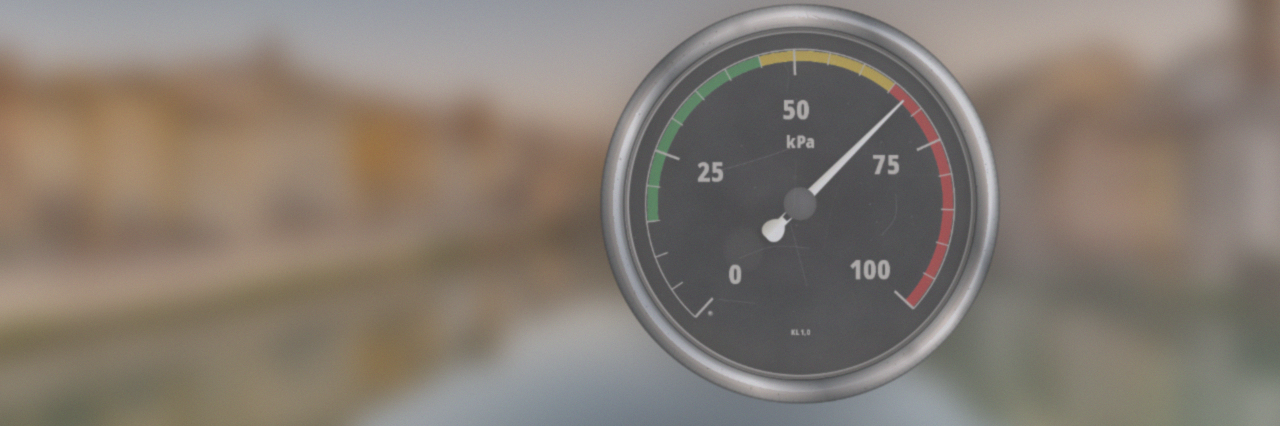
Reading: 67.5 kPa
